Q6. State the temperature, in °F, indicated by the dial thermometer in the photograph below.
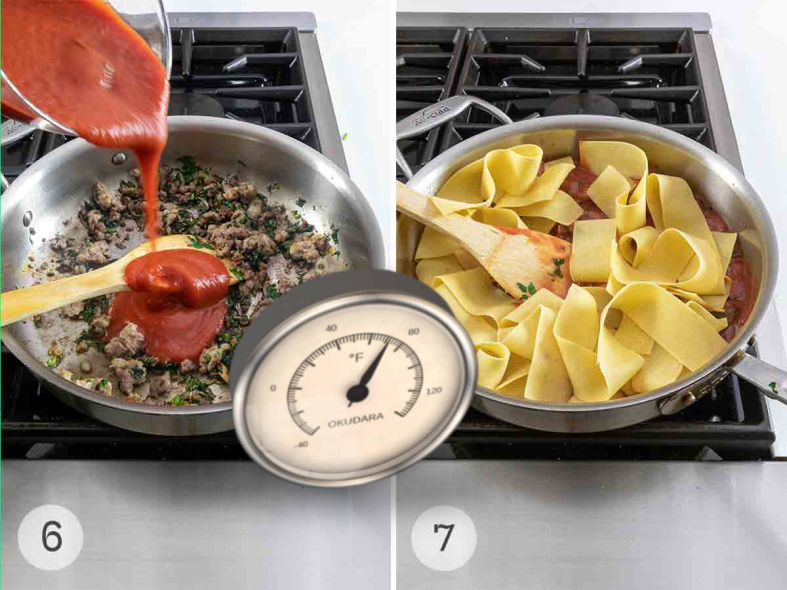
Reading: 70 °F
